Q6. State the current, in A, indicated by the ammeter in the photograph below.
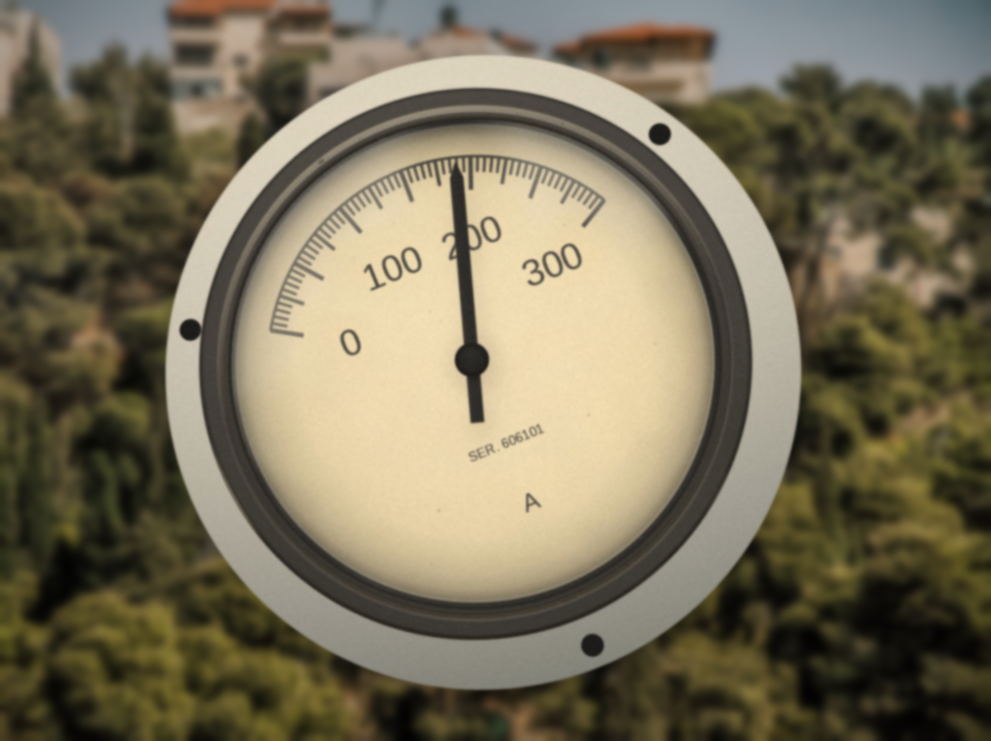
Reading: 190 A
